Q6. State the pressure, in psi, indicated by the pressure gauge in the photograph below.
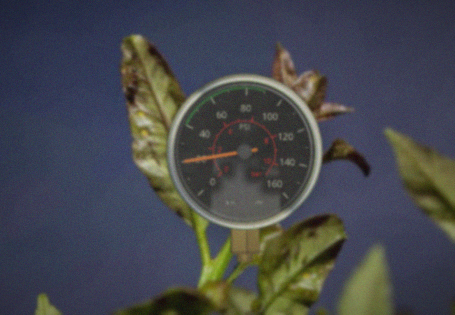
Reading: 20 psi
